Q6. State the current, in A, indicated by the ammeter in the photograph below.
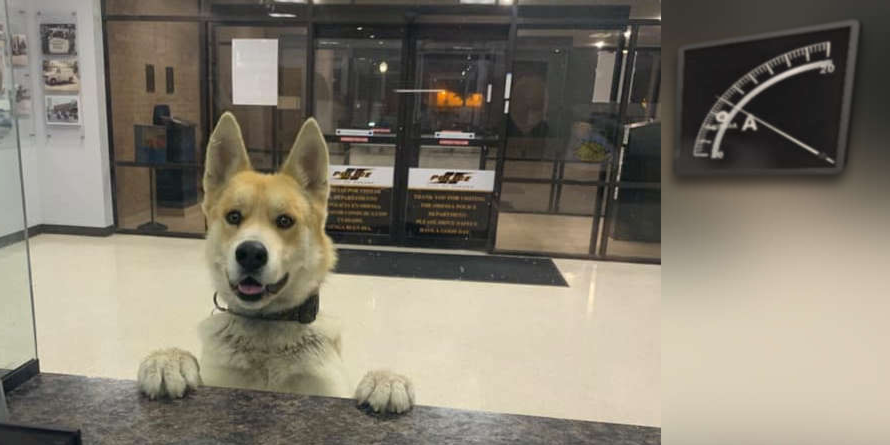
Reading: 8 A
